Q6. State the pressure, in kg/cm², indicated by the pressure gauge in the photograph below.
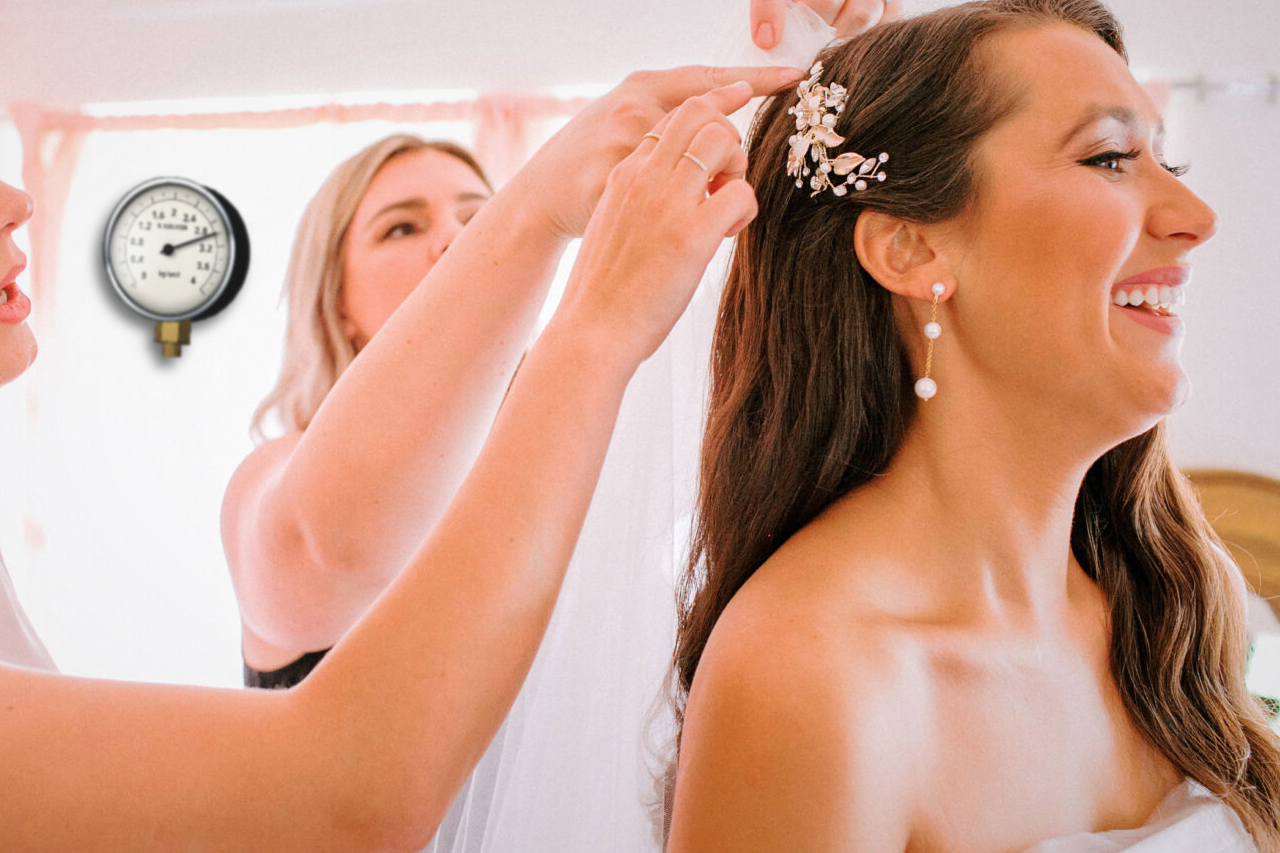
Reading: 3 kg/cm²
